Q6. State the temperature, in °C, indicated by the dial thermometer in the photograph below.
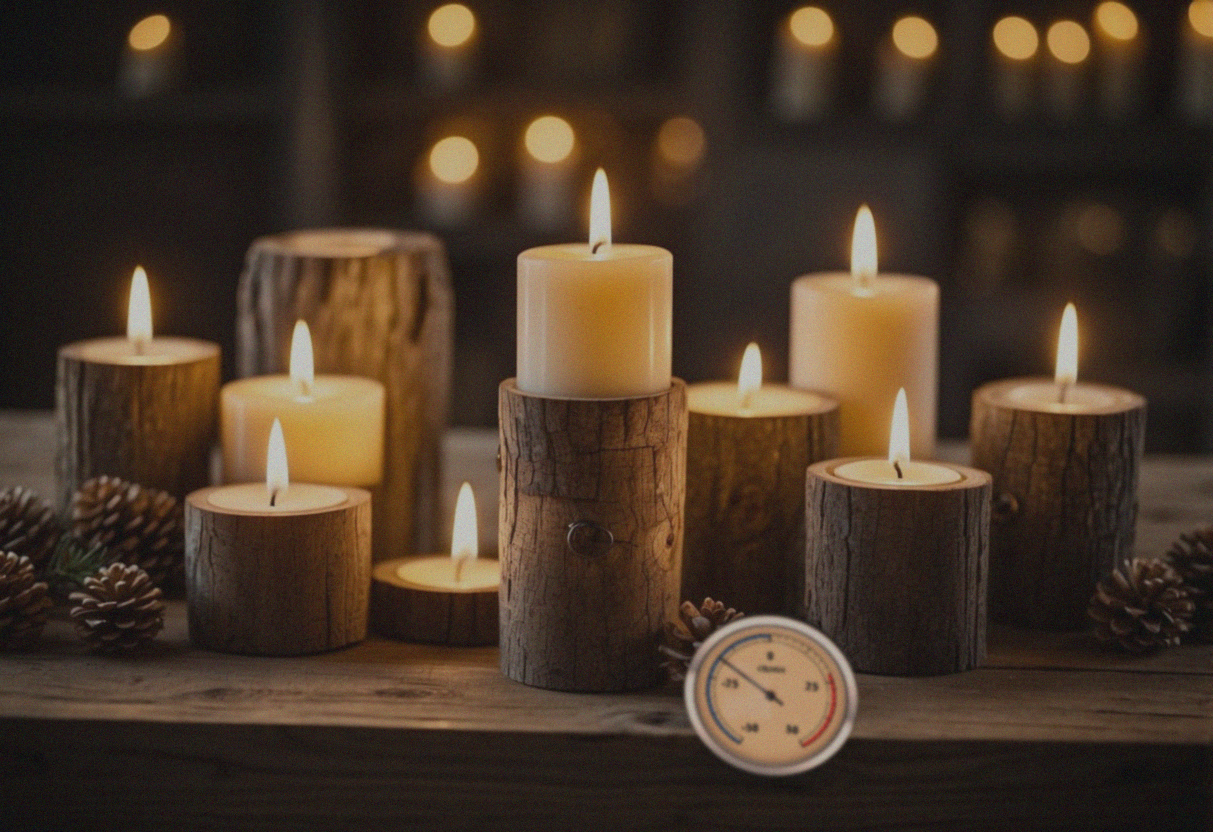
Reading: -17.5 °C
